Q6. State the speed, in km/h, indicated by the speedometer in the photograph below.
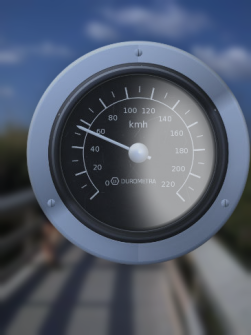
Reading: 55 km/h
